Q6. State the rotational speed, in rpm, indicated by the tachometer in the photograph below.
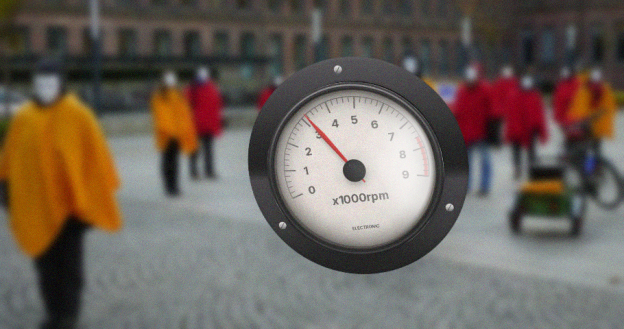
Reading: 3200 rpm
